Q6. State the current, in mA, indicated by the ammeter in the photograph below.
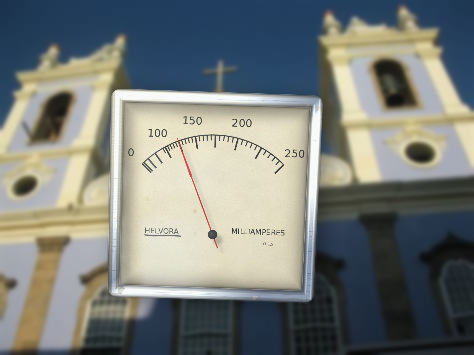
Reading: 125 mA
